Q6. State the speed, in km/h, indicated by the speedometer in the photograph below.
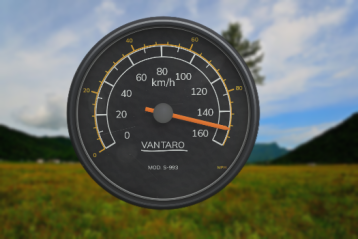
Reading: 150 km/h
